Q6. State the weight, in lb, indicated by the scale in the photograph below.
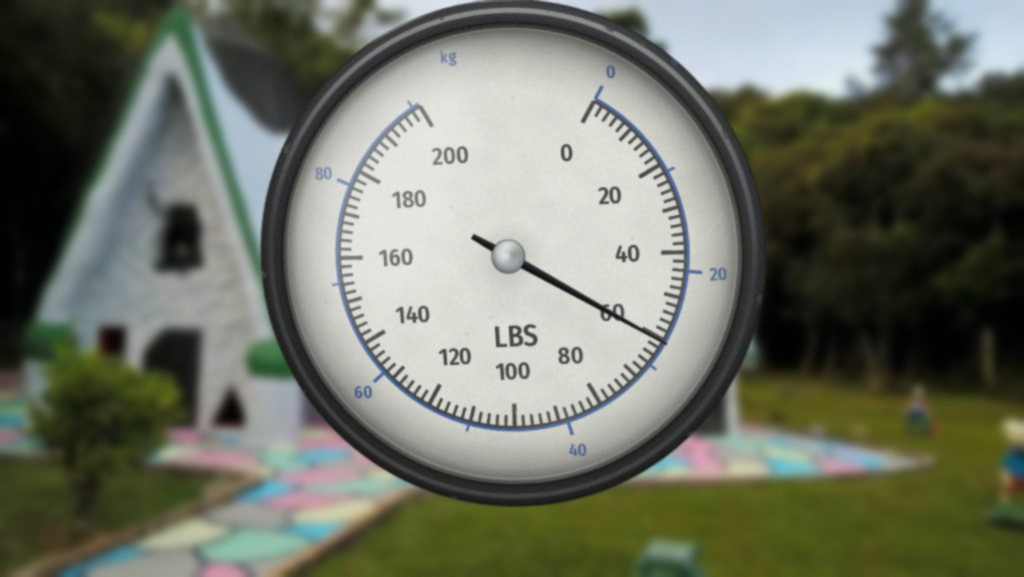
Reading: 60 lb
